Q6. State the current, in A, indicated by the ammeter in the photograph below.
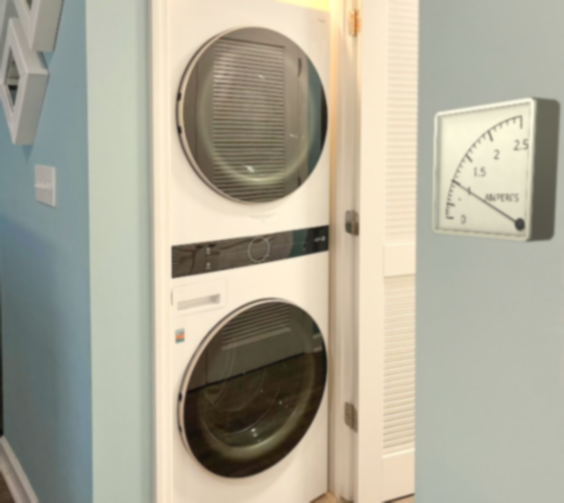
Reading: 1 A
